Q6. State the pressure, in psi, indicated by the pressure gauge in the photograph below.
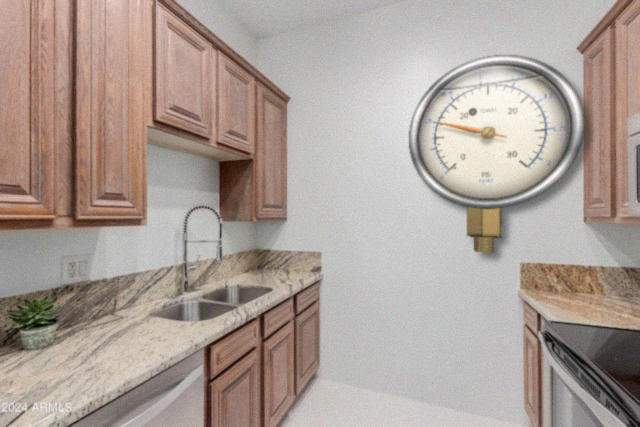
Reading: 7 psi
